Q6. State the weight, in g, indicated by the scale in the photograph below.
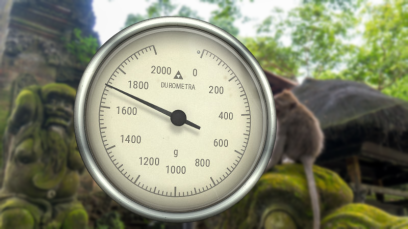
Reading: 1700 g
